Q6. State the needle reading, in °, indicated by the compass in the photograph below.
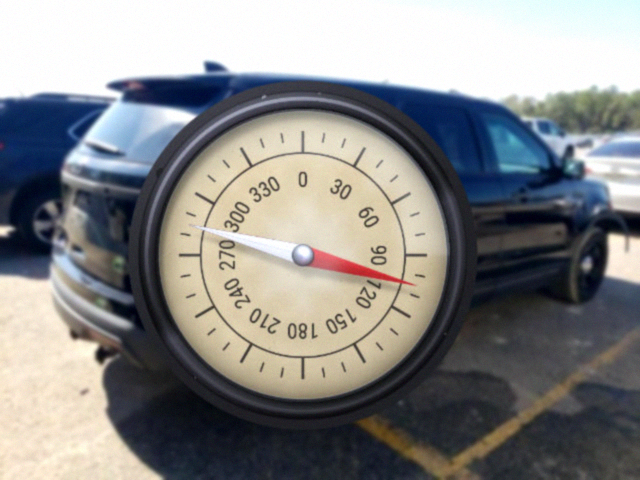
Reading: 105 °
